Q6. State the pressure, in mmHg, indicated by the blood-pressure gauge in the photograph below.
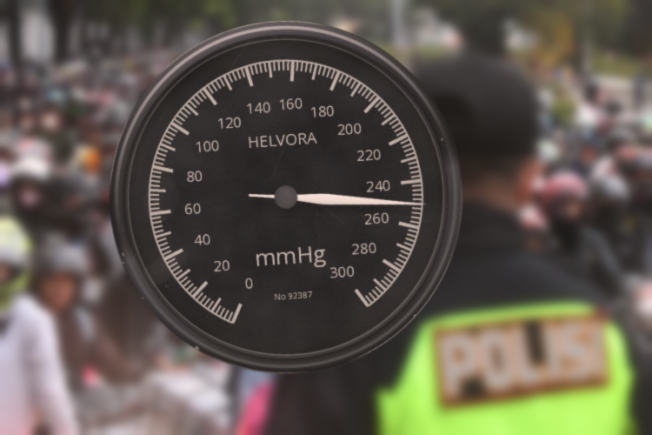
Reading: 250 mmHg
